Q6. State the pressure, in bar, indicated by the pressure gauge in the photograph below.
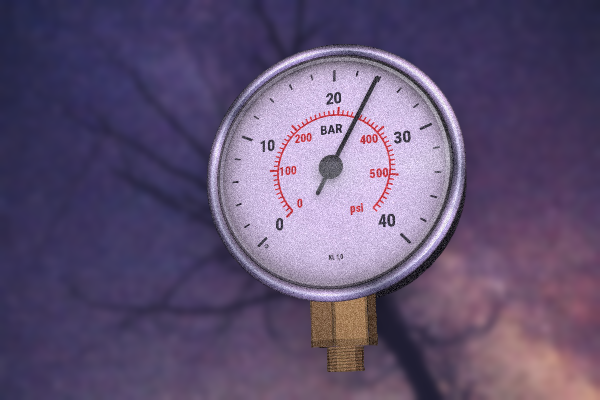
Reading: 24 bar
